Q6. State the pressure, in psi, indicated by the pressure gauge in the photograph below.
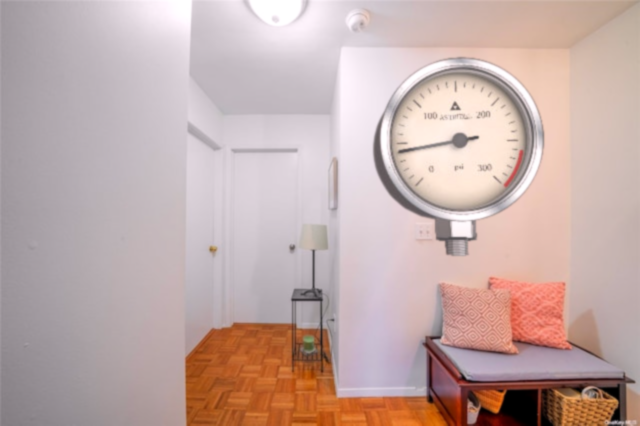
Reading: 40 psi
